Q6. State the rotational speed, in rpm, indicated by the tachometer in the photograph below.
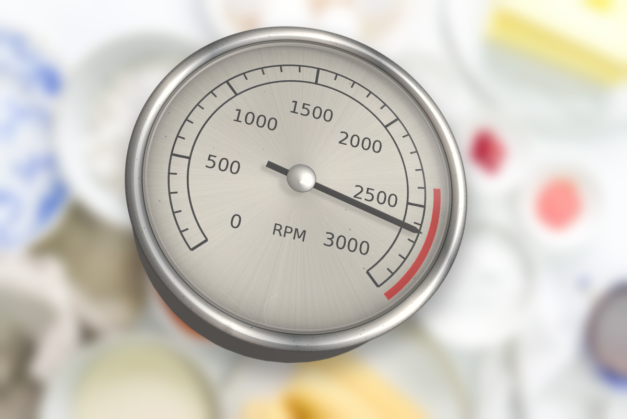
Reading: 2650 rpm
